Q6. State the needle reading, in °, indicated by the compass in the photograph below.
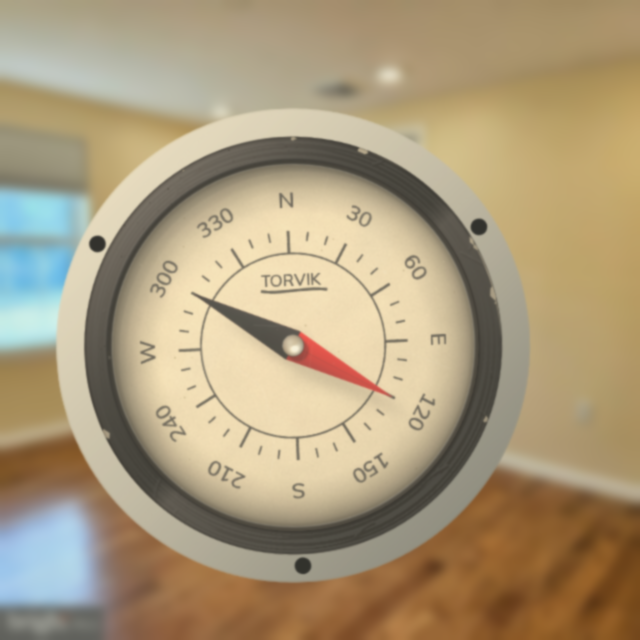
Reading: 120 °
